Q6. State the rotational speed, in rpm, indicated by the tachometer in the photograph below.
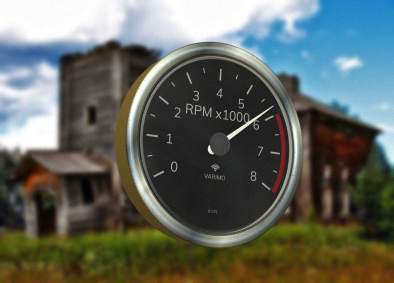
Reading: 5750 rpm
